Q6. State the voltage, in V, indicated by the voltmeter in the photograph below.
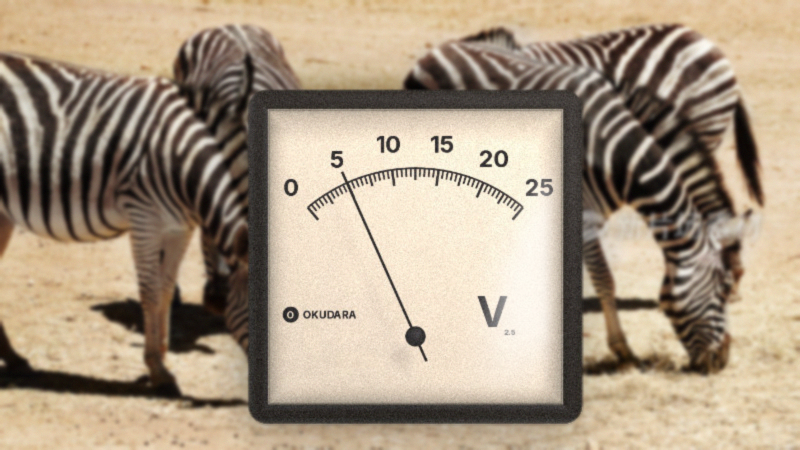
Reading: 5 V
